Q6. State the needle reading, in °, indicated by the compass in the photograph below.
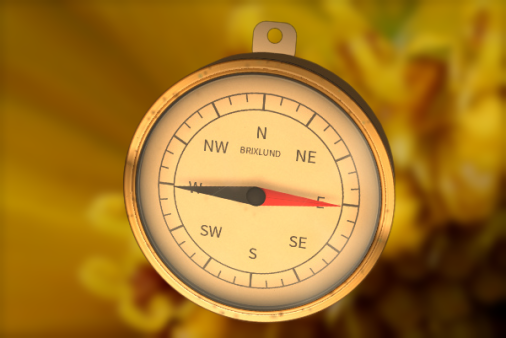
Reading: 90 °
